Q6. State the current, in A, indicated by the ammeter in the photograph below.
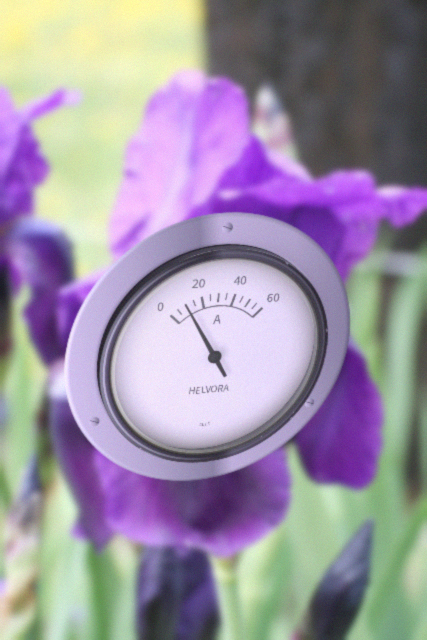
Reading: 10 A
